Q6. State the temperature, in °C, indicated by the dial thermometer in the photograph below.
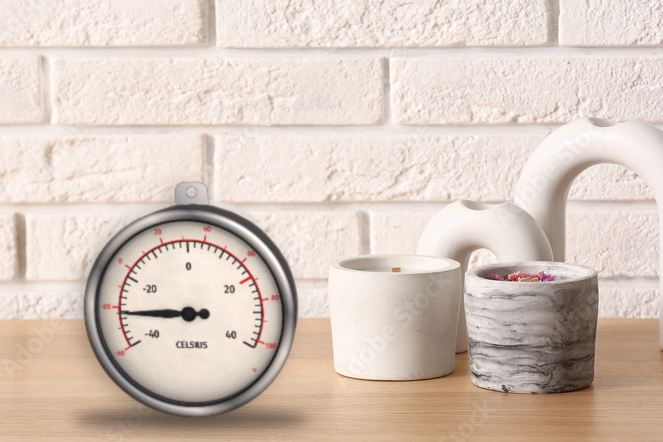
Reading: -30 °C
